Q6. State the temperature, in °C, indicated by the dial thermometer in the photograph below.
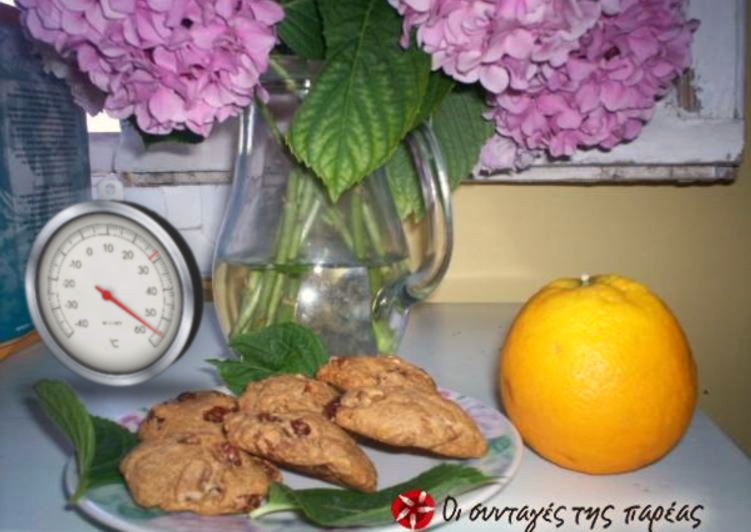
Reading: 55 °C
